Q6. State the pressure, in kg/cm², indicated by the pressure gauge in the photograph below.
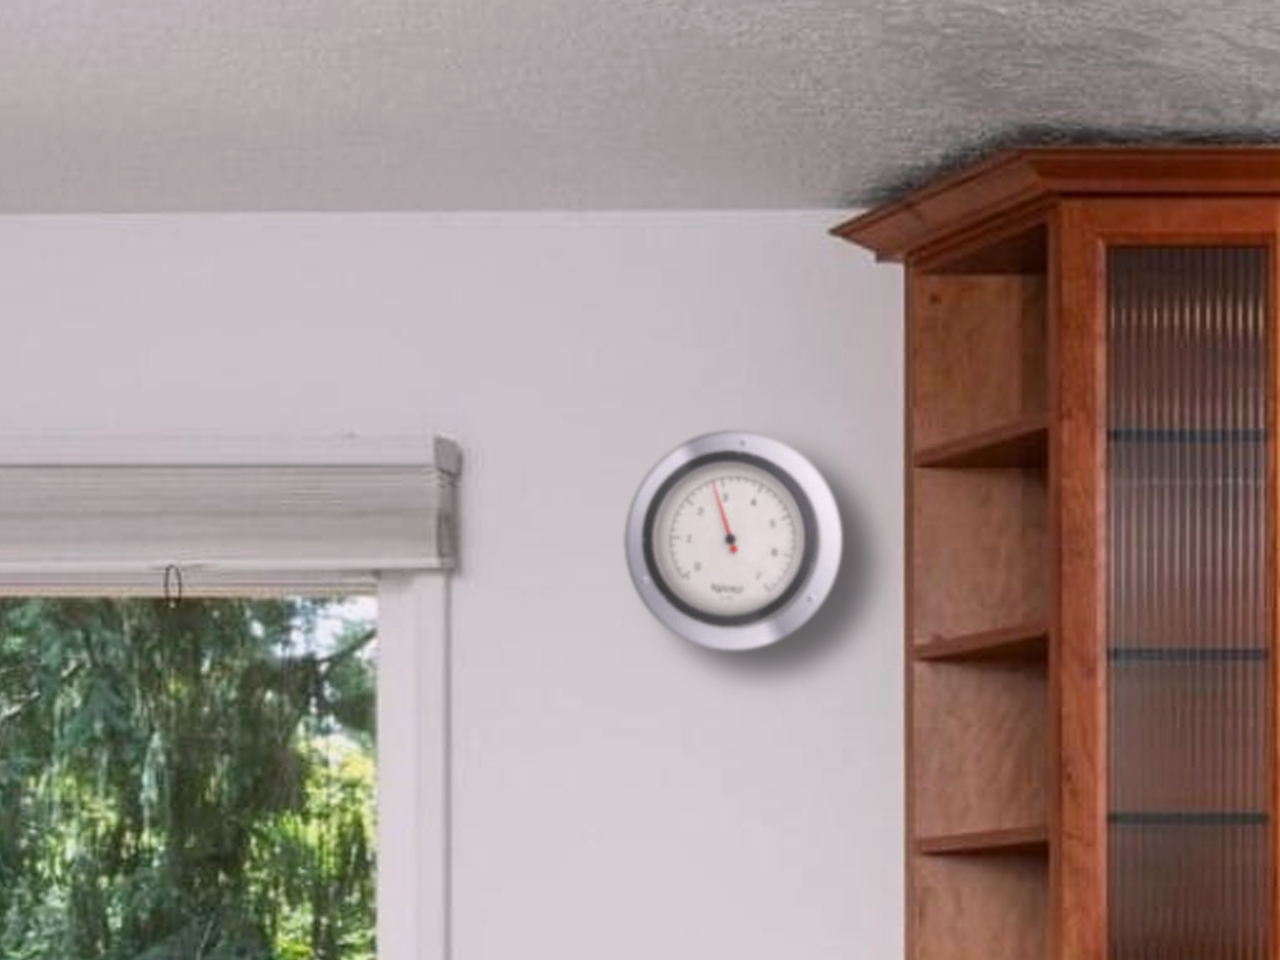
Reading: 2.8 kg/cm²
